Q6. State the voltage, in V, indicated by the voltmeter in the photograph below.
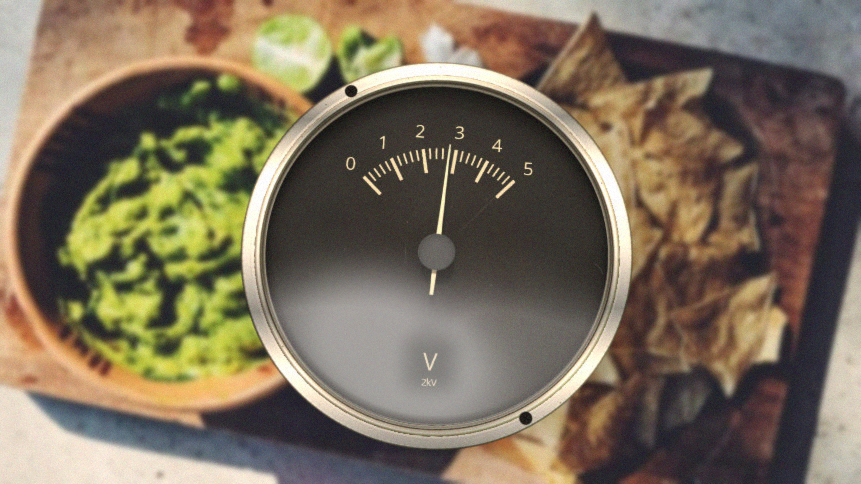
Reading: 2.8 V
